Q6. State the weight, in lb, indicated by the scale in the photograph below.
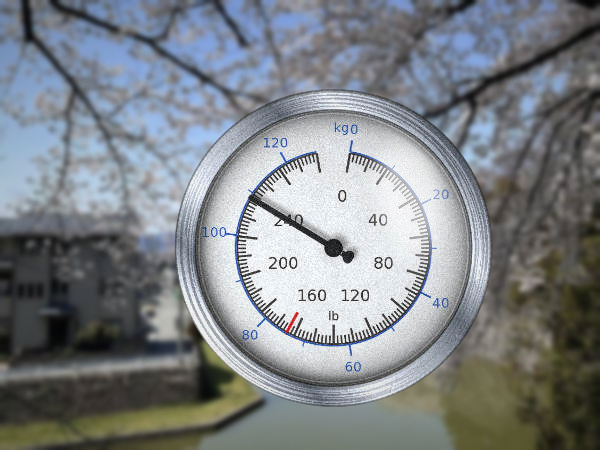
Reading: 240 lb
